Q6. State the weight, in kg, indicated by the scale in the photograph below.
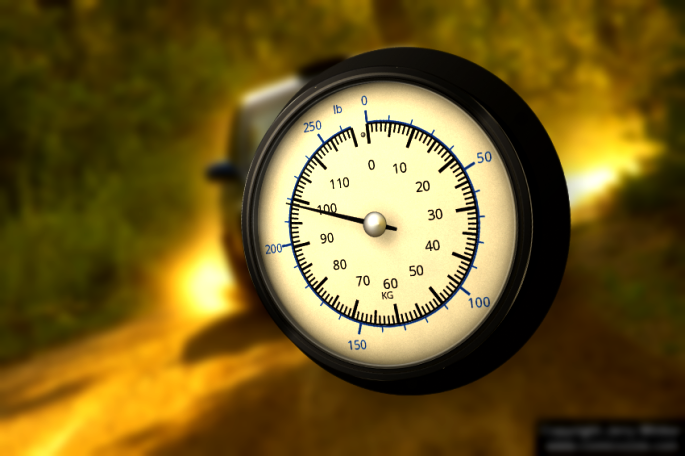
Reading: 99 kg
